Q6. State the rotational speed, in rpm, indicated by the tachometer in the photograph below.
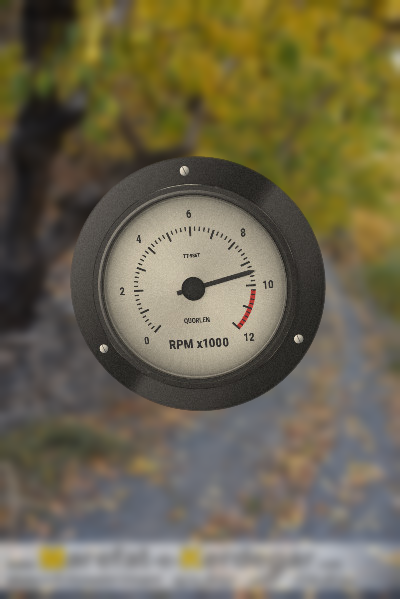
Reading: 9400 rpm
